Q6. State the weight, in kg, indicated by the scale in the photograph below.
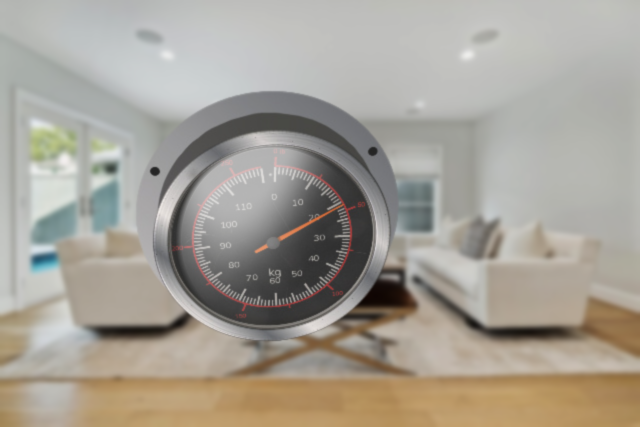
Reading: 20 kg
